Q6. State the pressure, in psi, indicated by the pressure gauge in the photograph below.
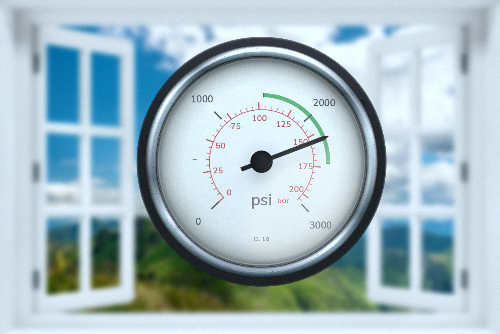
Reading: 2250 psi
